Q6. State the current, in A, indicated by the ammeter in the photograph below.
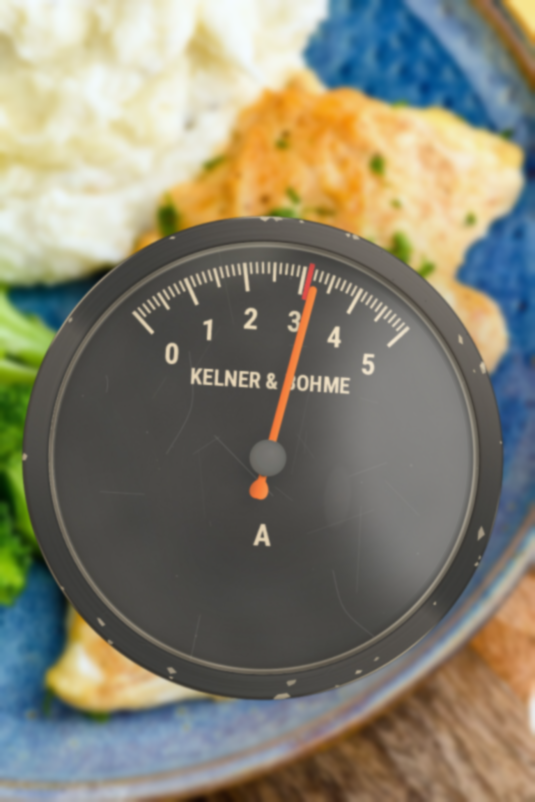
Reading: 3.2 A
